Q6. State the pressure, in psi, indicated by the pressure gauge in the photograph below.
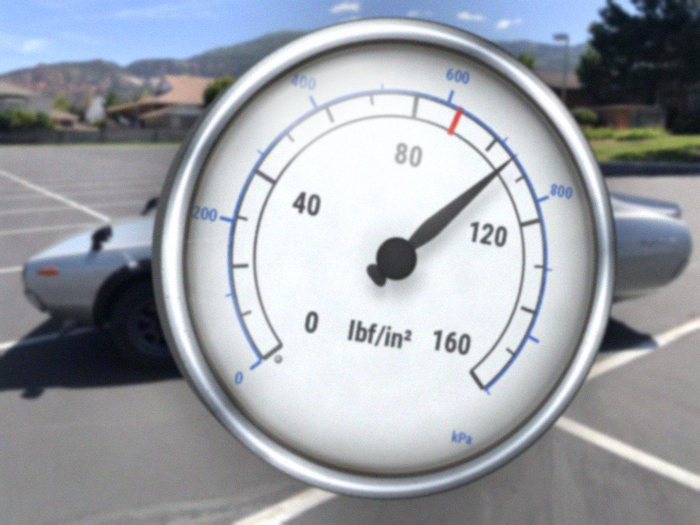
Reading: 105 psi
